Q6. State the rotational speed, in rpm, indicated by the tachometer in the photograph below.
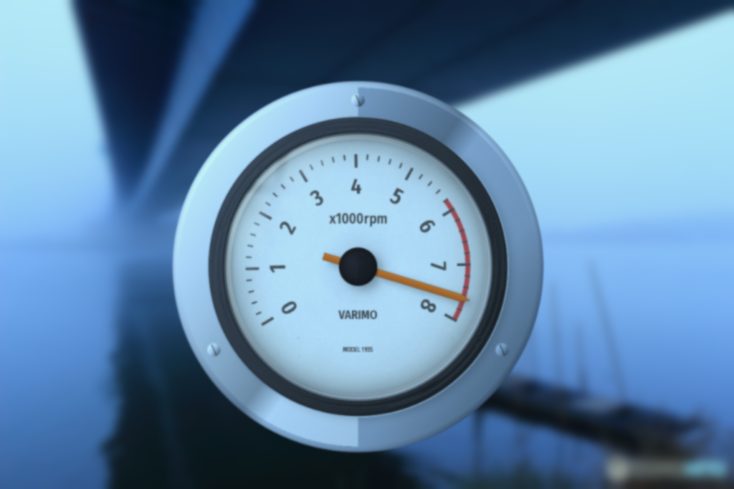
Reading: 7600 rpm
